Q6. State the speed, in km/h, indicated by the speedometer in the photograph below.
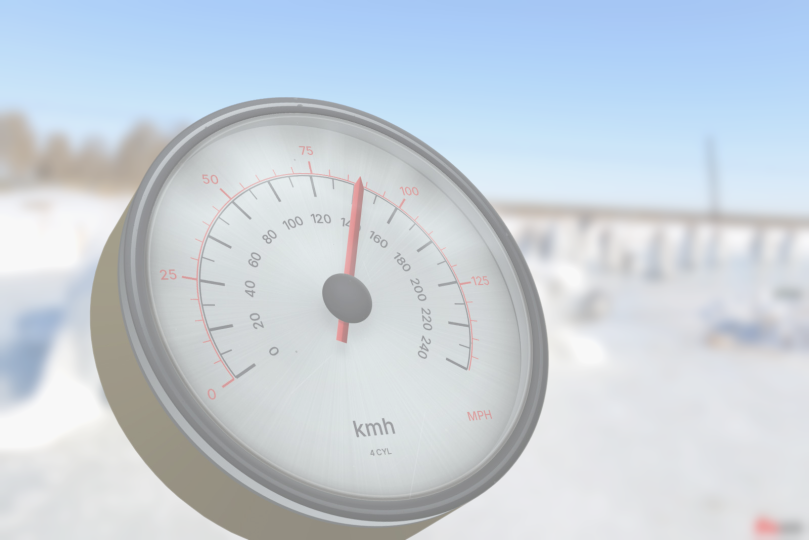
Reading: 140 km/h
